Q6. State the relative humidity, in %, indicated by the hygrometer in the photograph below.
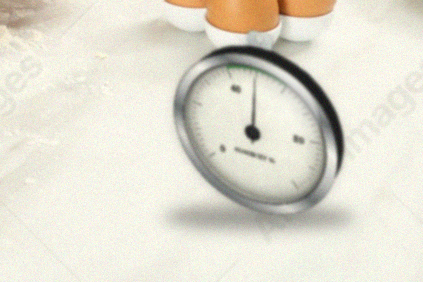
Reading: 50 %
